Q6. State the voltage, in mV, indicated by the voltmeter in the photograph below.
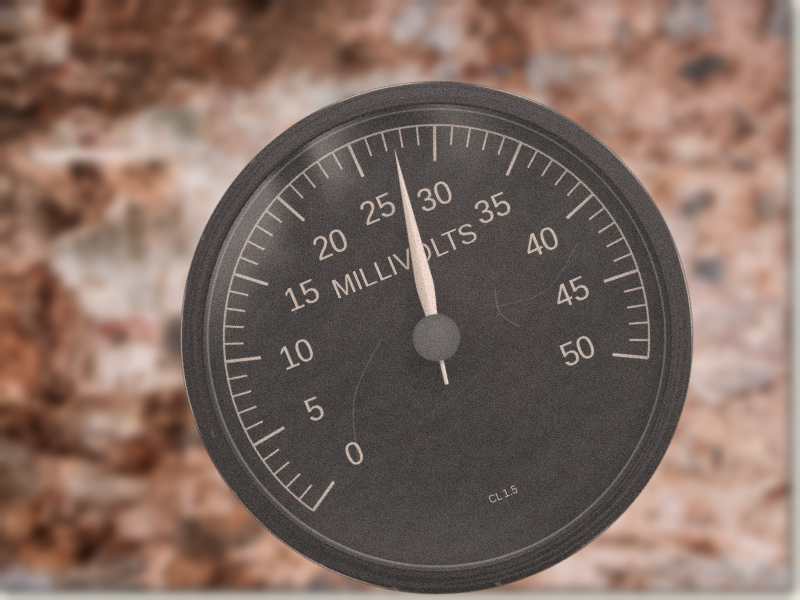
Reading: 27.5 mV
